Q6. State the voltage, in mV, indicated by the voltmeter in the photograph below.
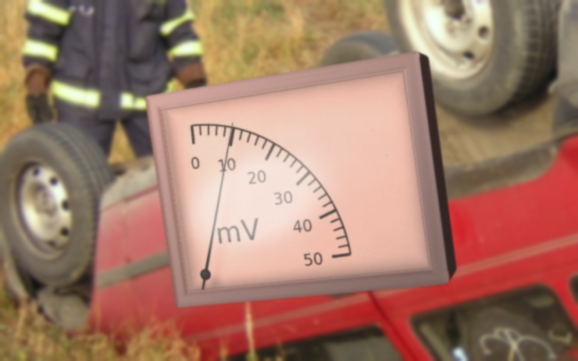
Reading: 10 mV
